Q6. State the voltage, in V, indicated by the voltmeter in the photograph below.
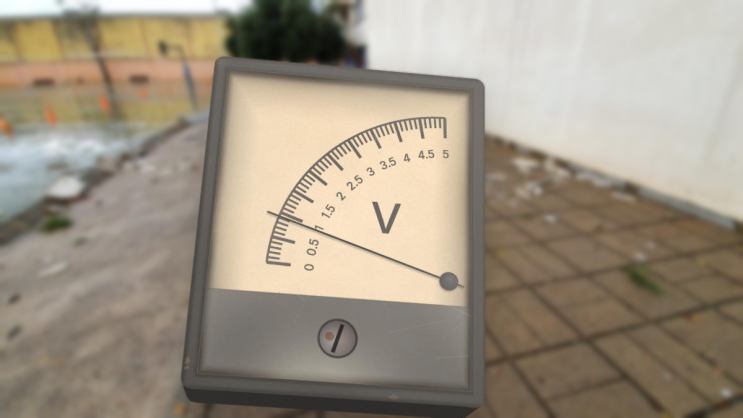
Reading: 0.9 V
